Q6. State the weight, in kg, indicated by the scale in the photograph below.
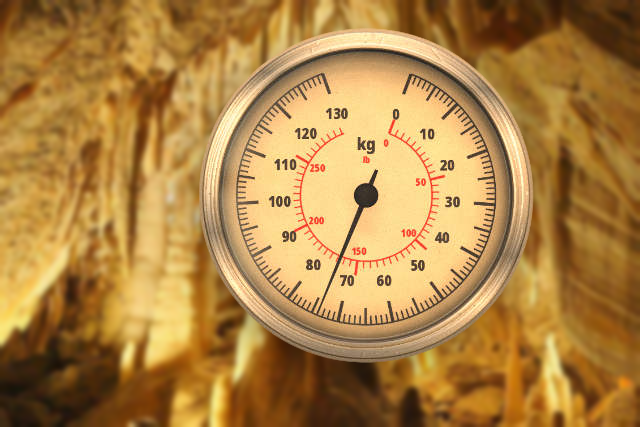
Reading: 74 kg
